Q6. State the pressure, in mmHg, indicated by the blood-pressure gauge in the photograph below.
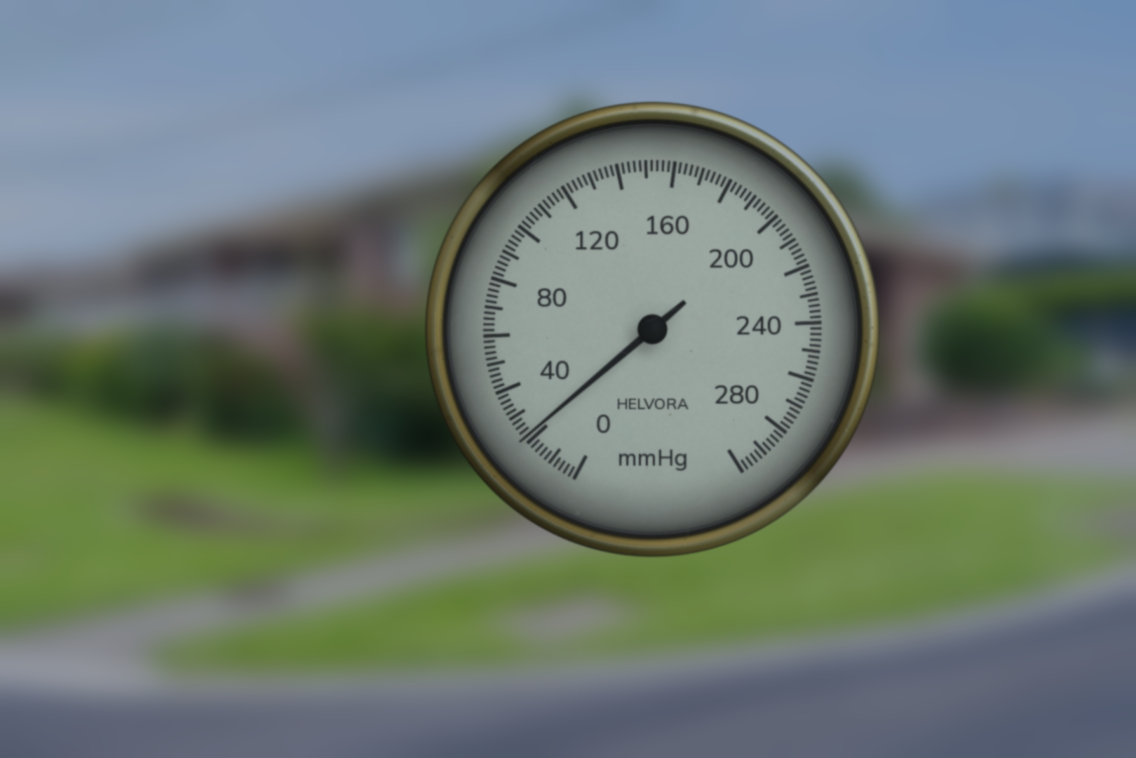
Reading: 22 mmHg
